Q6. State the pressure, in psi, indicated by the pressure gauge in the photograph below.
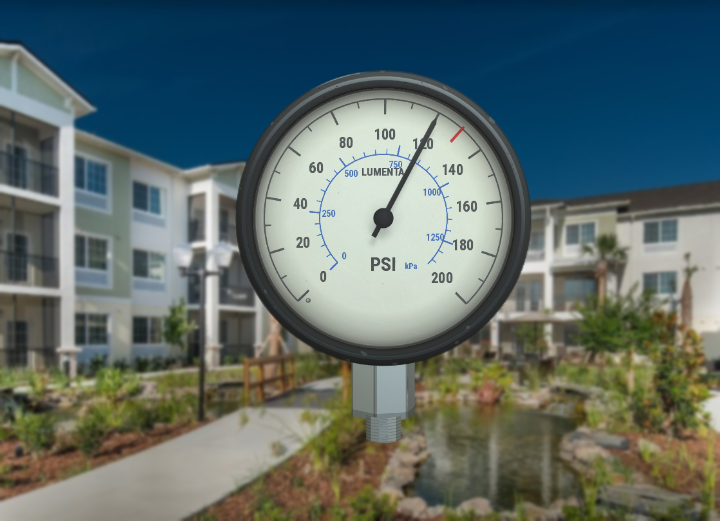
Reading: 120 psi
